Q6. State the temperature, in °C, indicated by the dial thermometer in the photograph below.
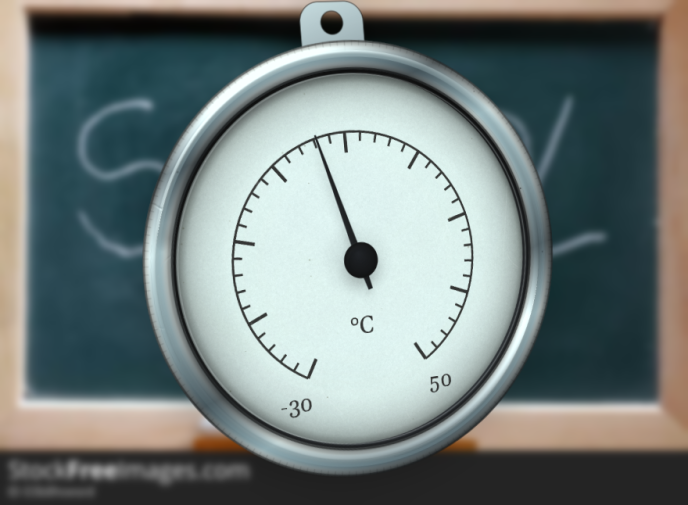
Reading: 6 °C
